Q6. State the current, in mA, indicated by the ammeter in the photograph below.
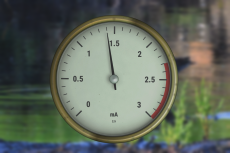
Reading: 1.4 mA
